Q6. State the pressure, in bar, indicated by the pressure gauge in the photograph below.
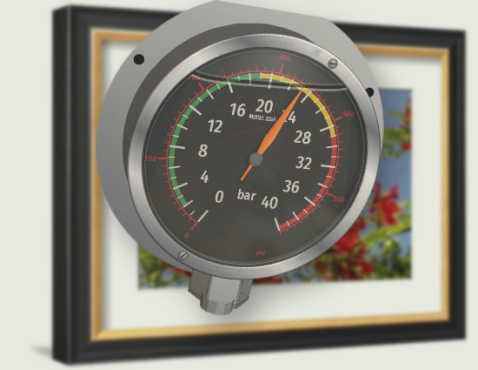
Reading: 23 bar
